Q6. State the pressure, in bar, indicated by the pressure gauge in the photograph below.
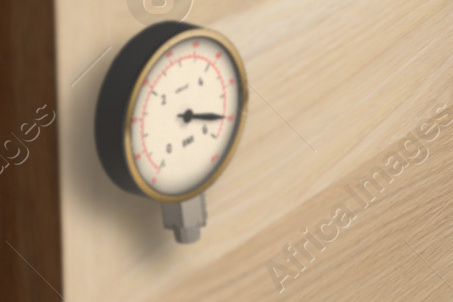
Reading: 5.5 bar
